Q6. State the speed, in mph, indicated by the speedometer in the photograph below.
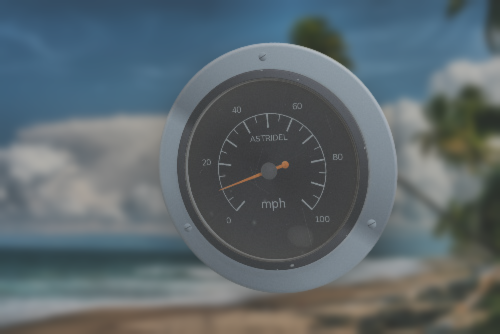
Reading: 10 mph
